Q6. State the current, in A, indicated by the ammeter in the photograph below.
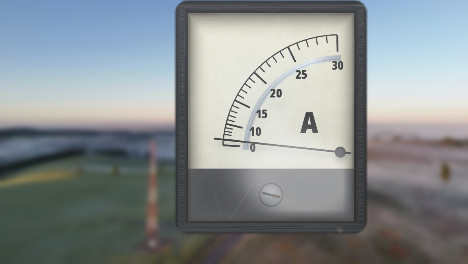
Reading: 5 A
